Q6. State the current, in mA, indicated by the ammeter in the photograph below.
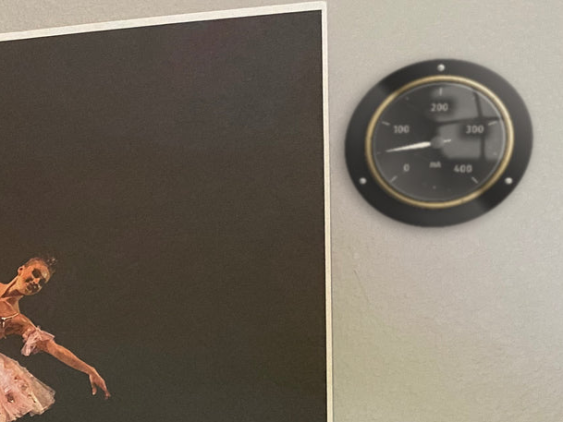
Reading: 50 mA
